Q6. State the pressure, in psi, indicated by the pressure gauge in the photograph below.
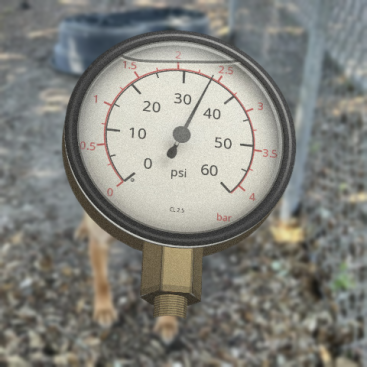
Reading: 35 psi
